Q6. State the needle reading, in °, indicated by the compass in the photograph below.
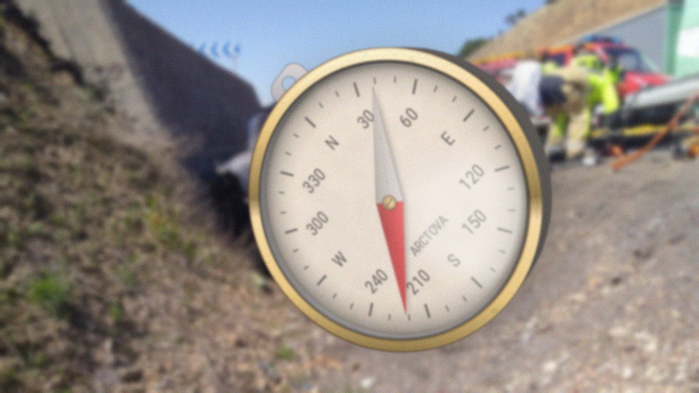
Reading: 220 °
